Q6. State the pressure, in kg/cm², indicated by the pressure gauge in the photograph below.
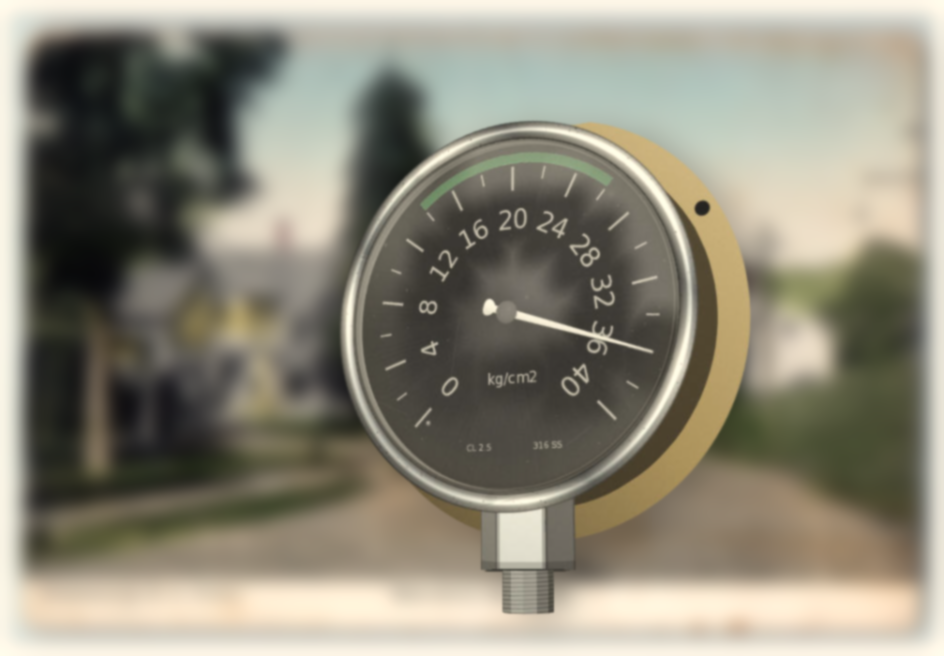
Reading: 36 kg/cm²
